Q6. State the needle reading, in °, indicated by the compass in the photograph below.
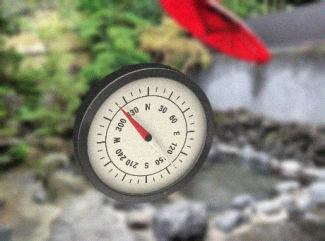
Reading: 320 °
